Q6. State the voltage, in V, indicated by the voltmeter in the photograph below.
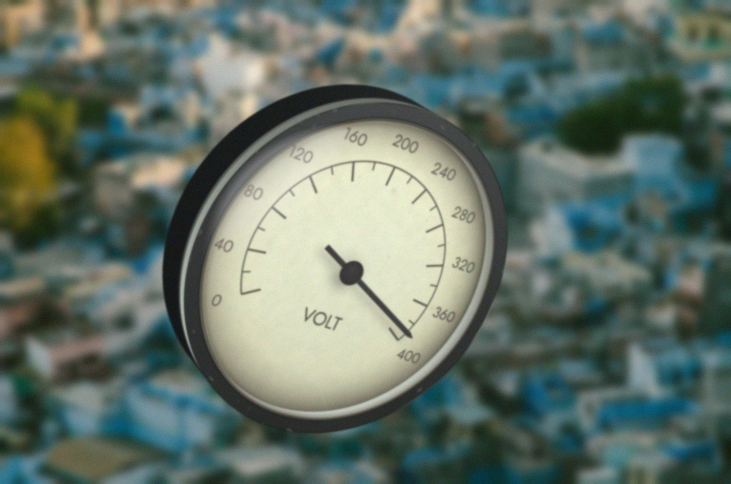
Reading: 390 V
